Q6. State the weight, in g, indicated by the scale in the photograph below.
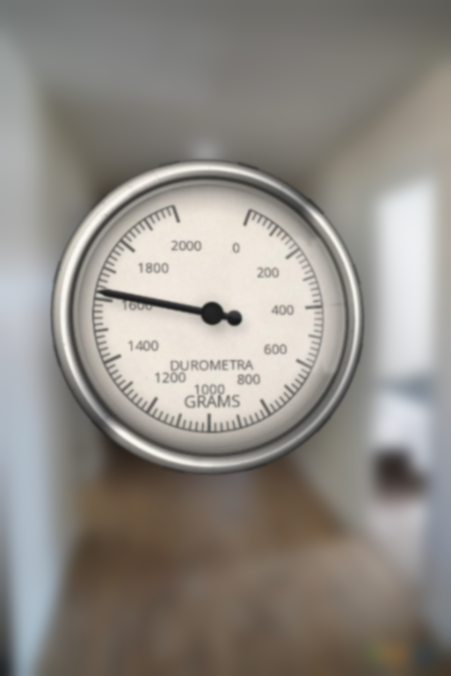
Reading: 1620 g
